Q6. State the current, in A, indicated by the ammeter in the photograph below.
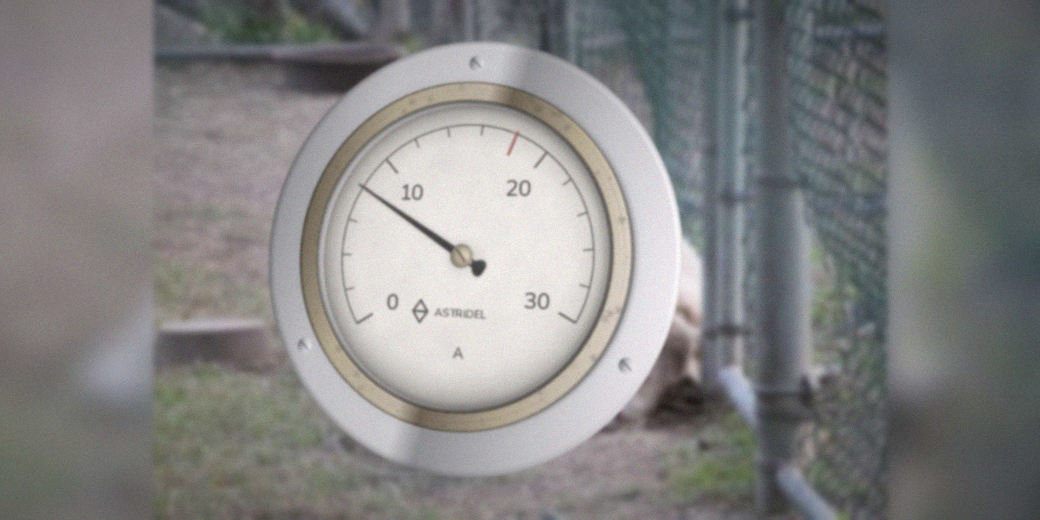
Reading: 8 A
